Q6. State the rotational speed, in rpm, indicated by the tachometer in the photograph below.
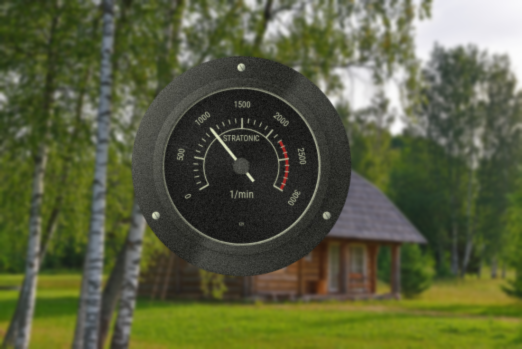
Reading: 1000 rpm
